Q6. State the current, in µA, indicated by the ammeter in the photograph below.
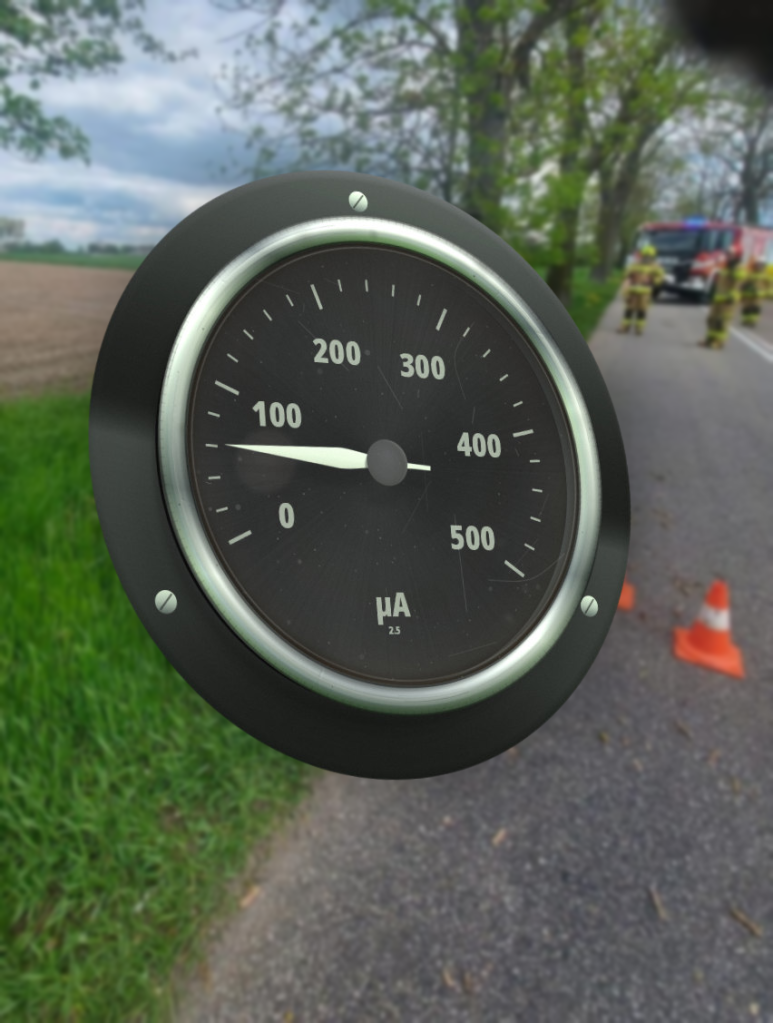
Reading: 60 µA
